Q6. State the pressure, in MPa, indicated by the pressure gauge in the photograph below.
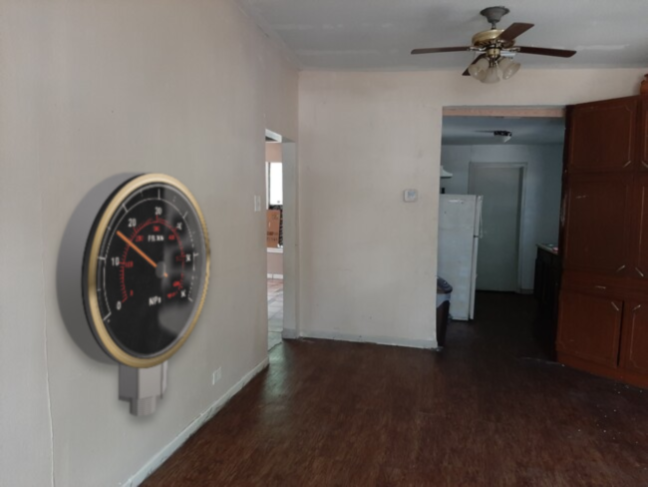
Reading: 15 MPa
